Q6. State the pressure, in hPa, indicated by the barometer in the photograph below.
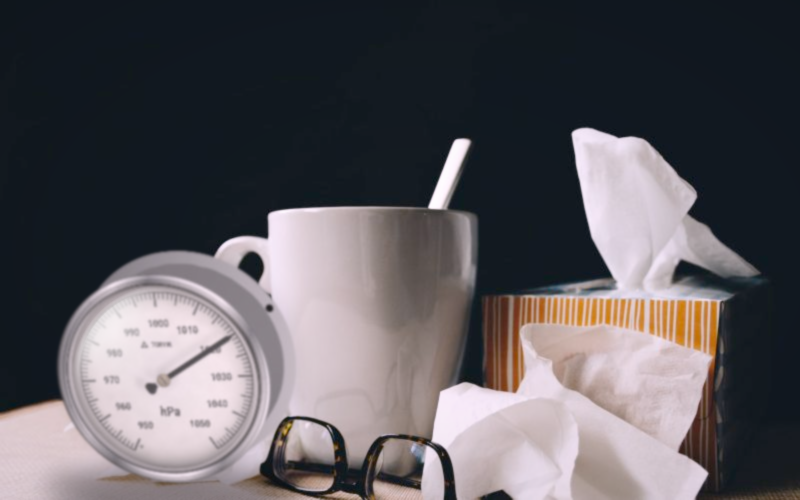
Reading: 1020 hPa
